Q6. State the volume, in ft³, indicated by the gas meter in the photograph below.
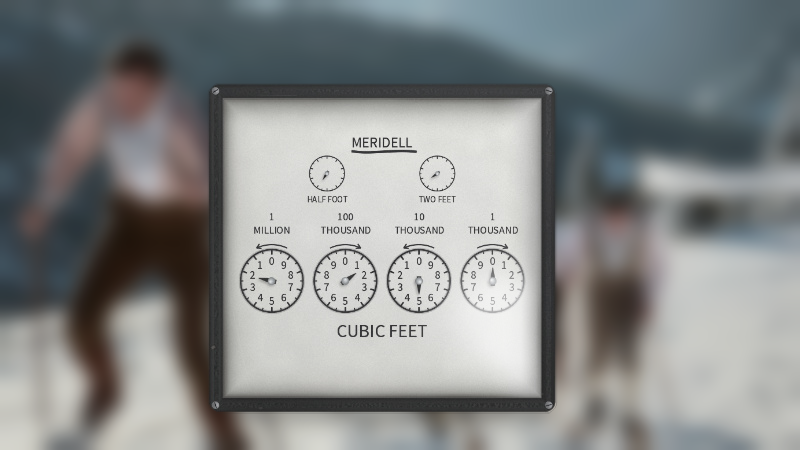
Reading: 215000 ft³
